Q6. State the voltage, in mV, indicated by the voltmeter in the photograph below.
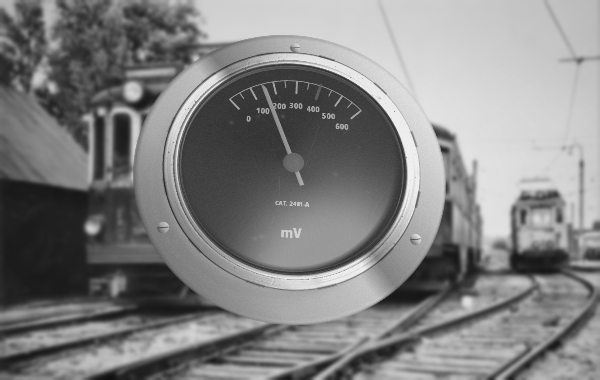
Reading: 150 mV
